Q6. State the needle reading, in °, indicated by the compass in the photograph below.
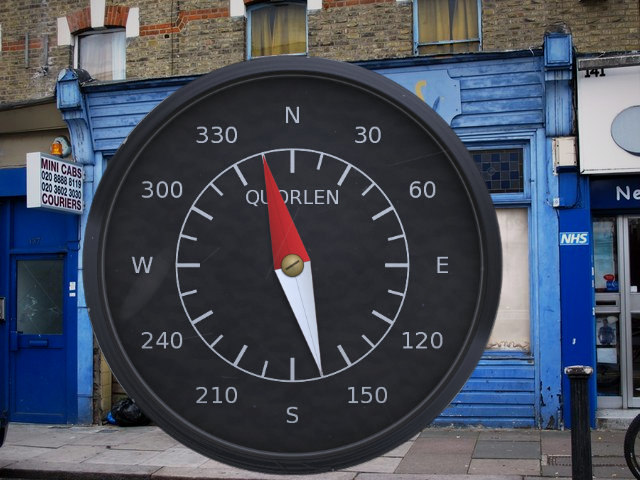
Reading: 345 °
